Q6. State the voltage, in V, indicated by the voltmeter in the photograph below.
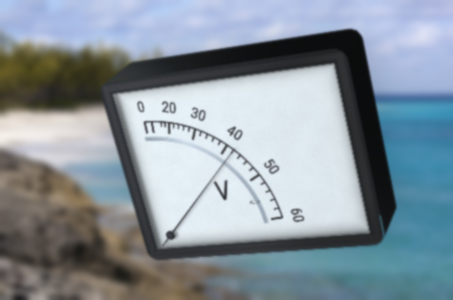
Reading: 42 V
